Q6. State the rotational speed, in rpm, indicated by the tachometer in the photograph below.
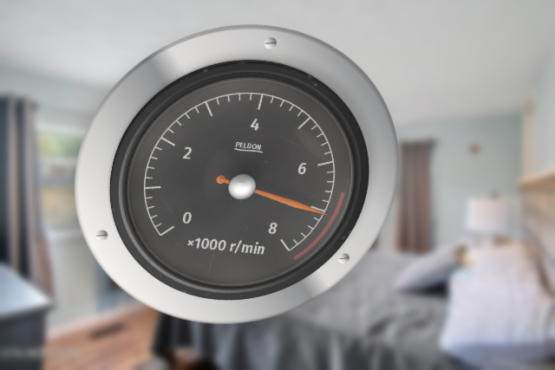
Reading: 7000 rpm
